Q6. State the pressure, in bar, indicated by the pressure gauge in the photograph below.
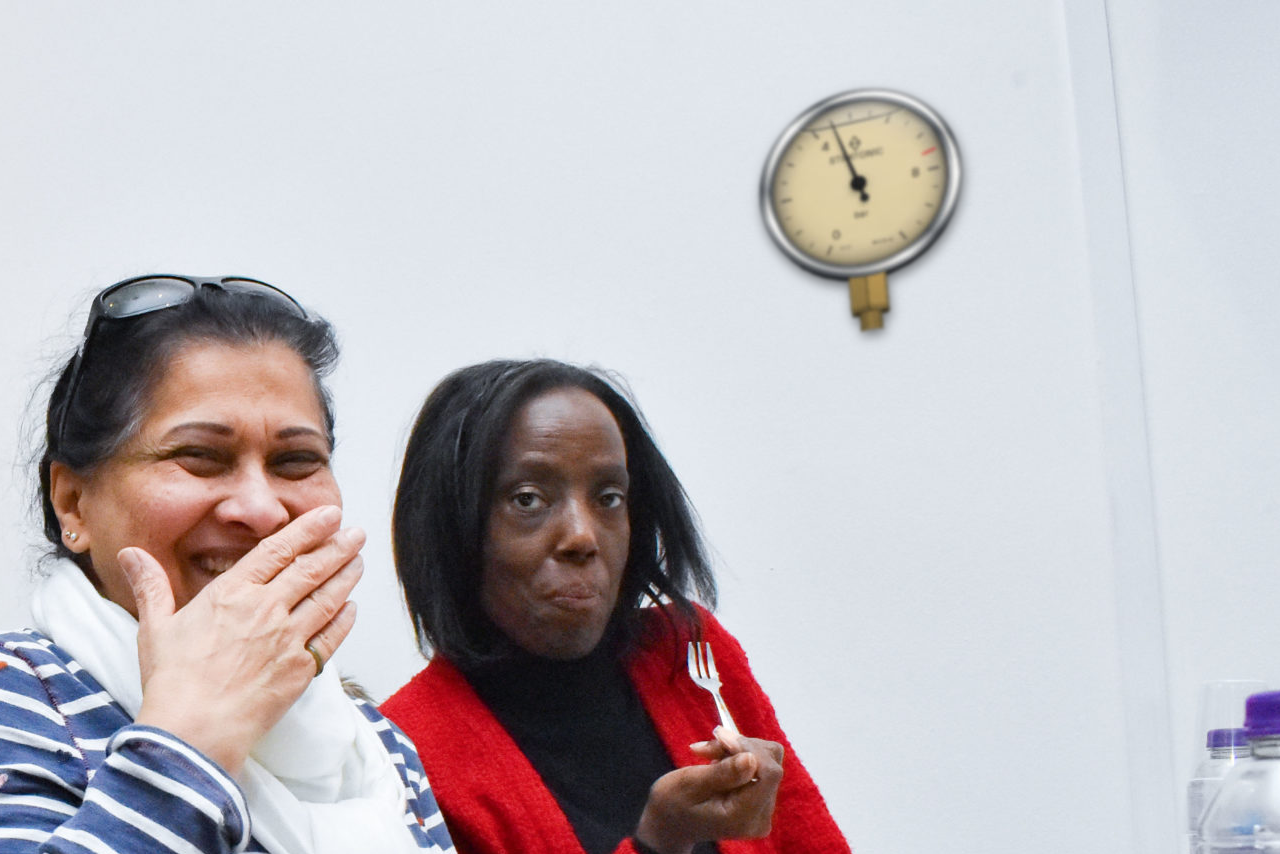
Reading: 4.5 bar
